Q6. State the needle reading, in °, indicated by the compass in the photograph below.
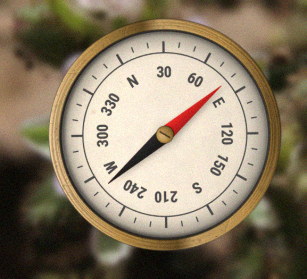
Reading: 80 °
